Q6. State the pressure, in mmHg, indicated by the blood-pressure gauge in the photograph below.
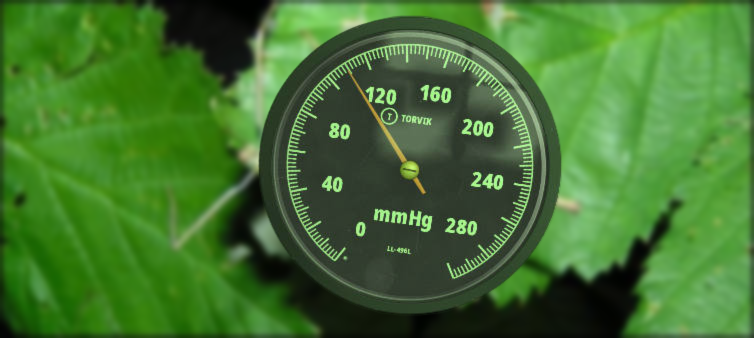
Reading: 110 mmHg
